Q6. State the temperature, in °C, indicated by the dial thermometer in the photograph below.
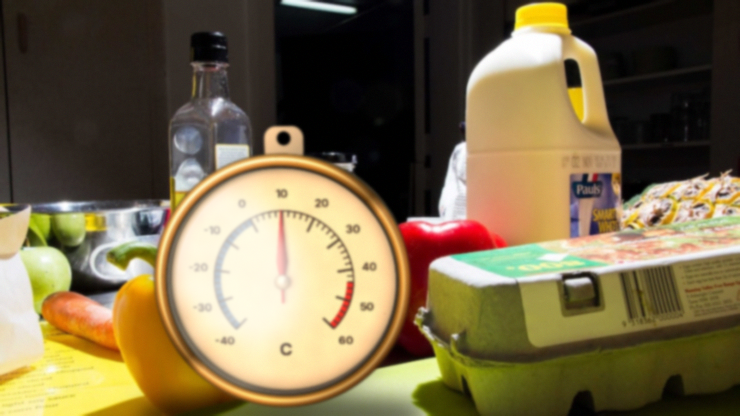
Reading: 10 °C
